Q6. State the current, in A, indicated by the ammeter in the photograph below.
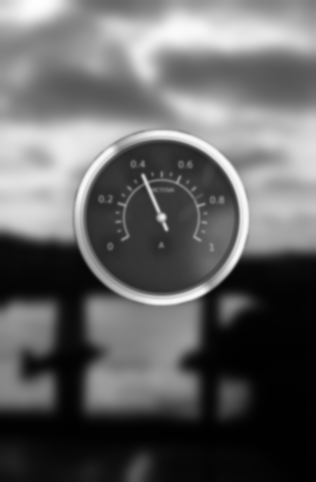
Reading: 0.4 A
